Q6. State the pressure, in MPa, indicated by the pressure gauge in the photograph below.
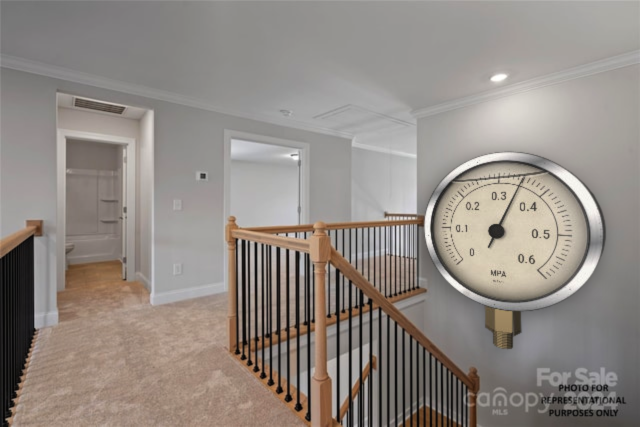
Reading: 0.35 MPa
